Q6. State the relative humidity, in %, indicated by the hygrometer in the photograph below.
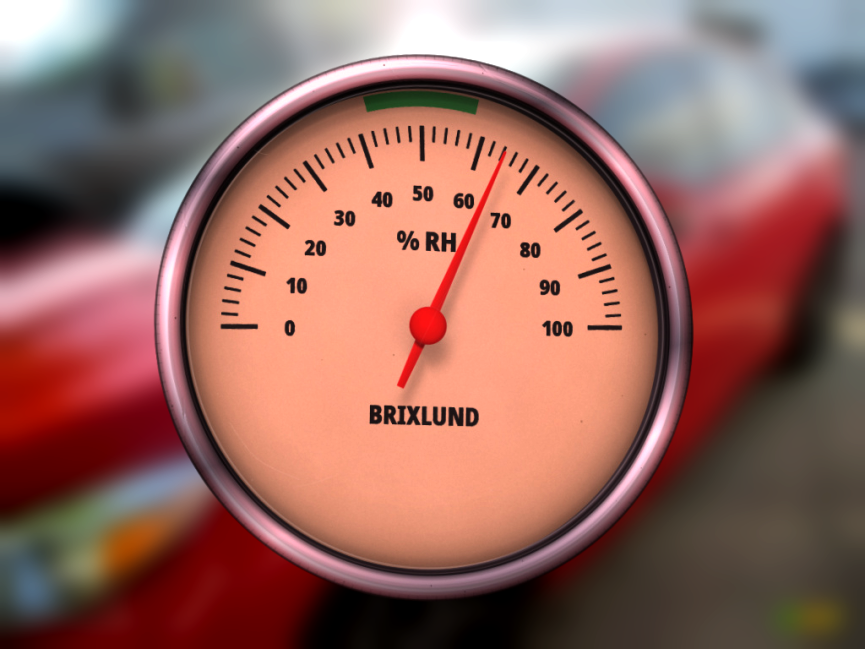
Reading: 64 %
